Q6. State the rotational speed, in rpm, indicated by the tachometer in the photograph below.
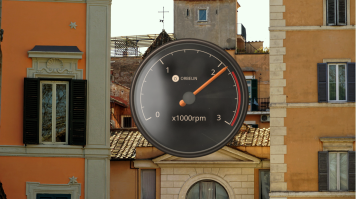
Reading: 2100 rpm
